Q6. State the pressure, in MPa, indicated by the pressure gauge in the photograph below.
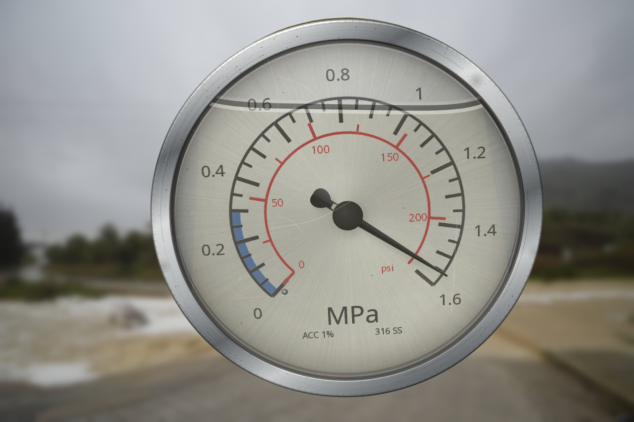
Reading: 1.55 MPa
